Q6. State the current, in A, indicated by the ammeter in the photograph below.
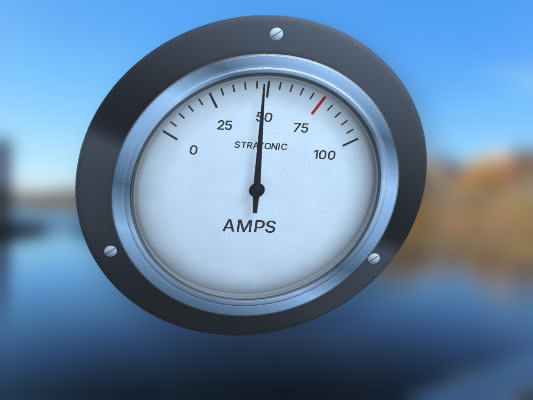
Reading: 47.5 A
